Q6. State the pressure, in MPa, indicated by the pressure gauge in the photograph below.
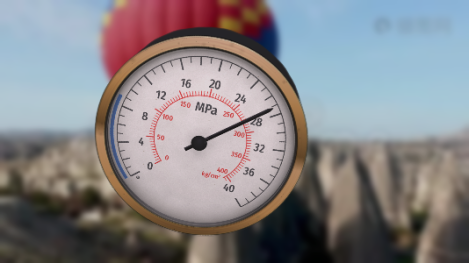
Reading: 27 MPa
